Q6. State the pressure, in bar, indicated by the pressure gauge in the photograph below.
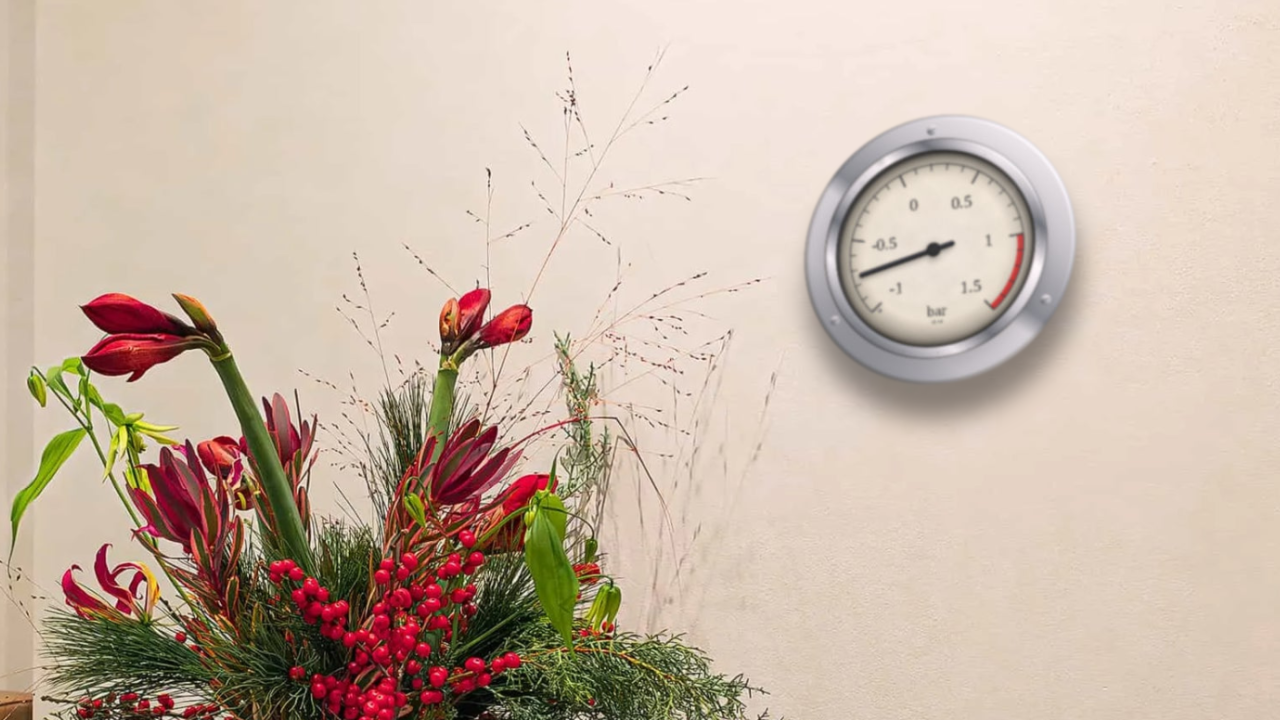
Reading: -0.75 bar
